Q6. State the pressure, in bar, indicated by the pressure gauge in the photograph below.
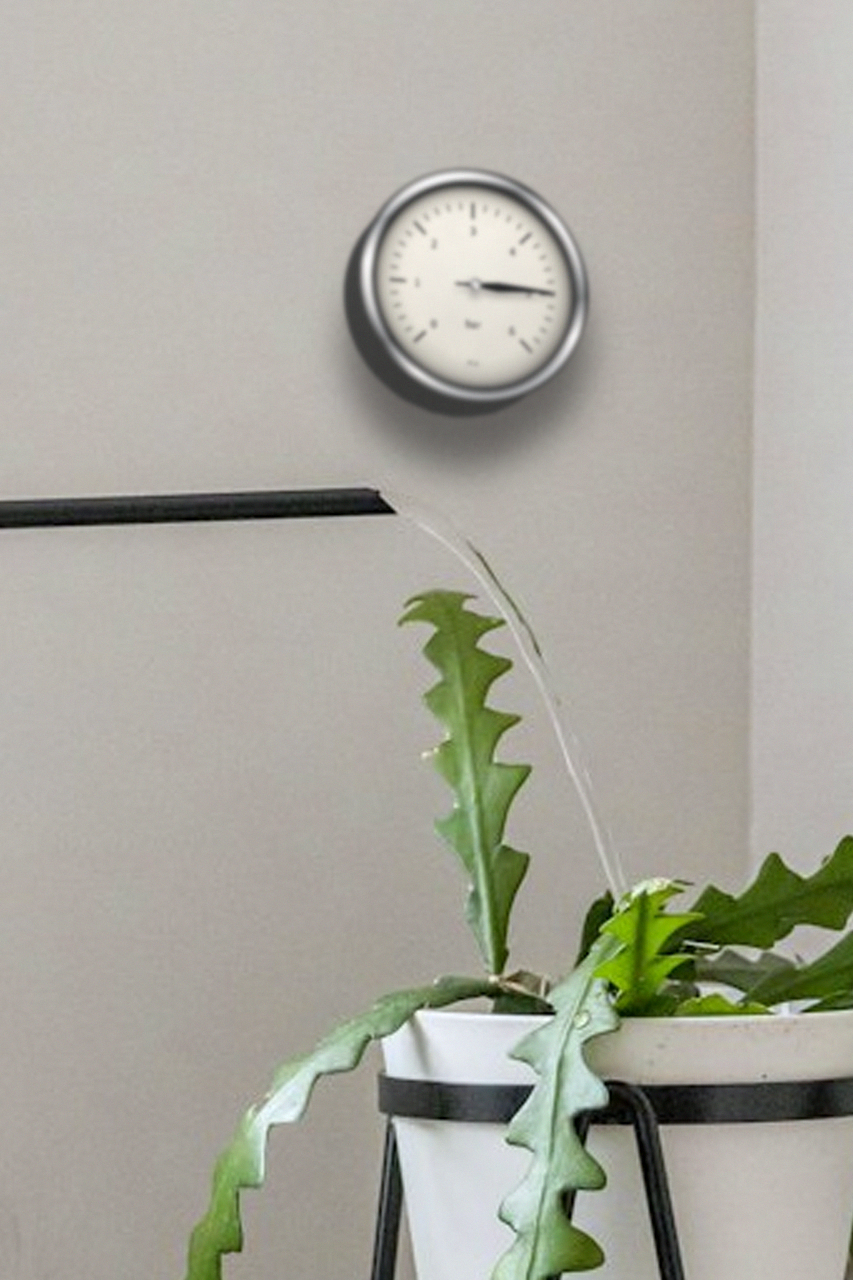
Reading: 5 bar
